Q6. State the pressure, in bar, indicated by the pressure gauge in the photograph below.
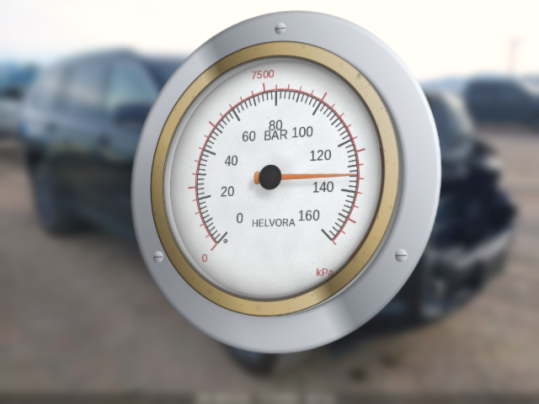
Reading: 134 bar
